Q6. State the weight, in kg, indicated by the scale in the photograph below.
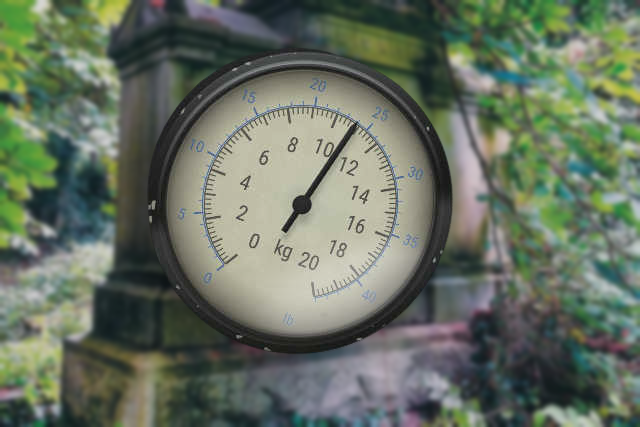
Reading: 10.8 kg
